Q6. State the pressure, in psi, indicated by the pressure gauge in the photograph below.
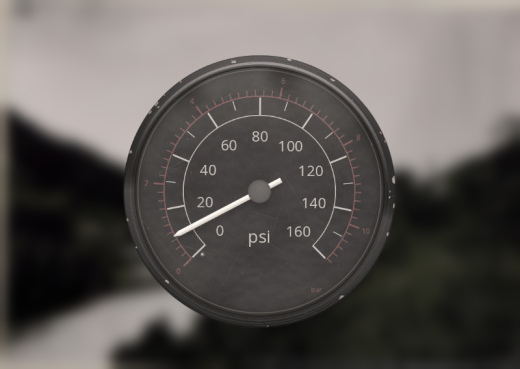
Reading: 10 psi
